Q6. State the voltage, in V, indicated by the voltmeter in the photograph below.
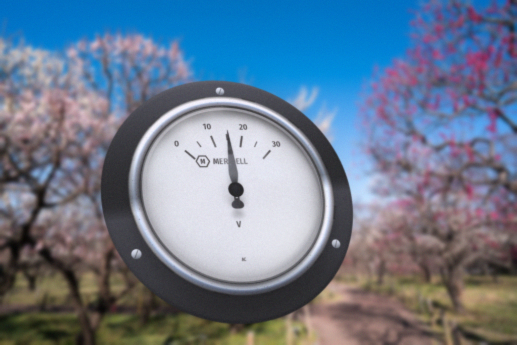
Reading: 15 V
